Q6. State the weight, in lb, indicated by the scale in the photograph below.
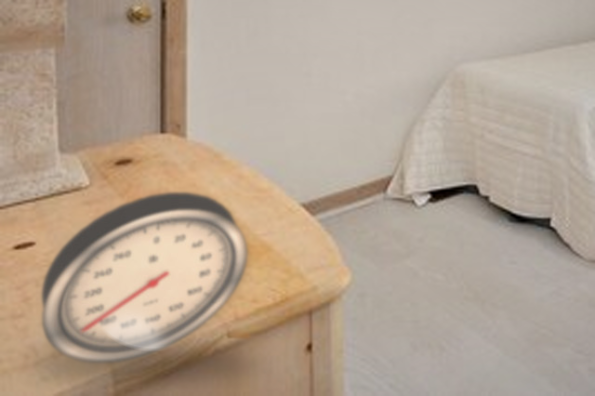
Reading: 190 lb
